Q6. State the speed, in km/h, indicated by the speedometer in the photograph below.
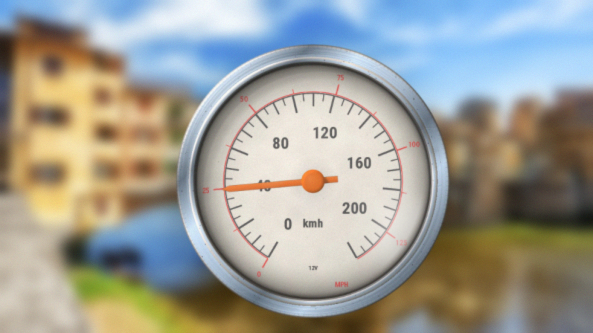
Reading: 40 km/h
